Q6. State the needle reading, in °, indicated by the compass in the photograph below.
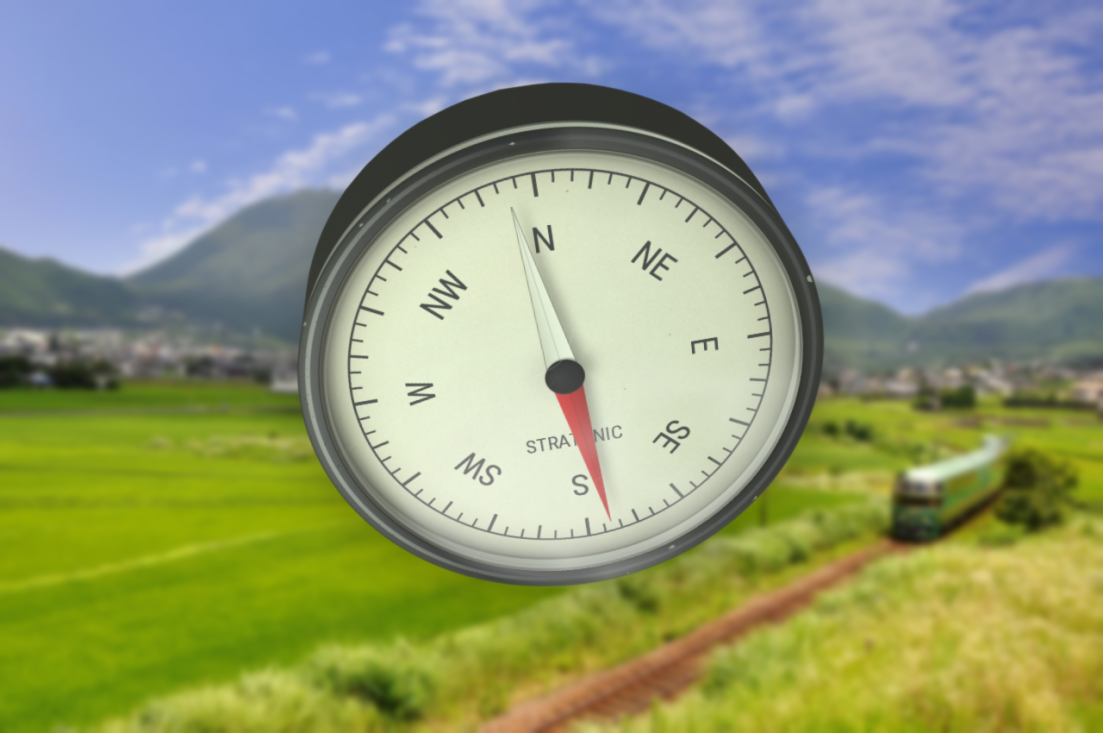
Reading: 172.5 °
